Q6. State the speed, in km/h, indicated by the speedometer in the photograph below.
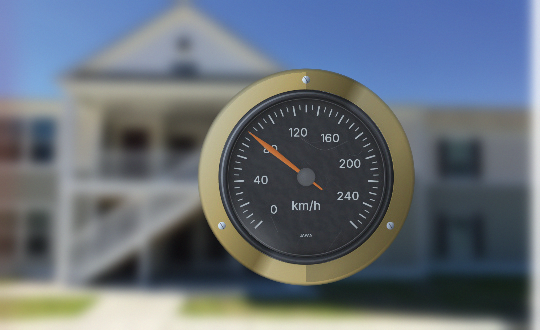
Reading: 80 km/h
